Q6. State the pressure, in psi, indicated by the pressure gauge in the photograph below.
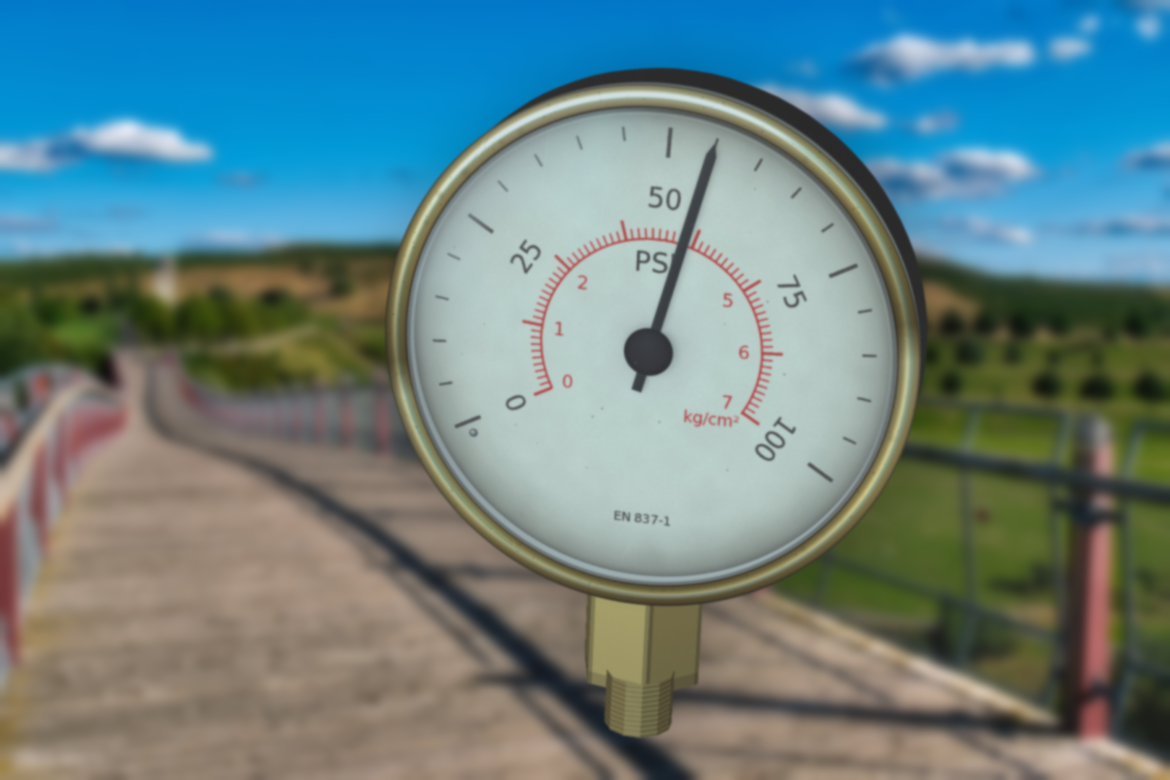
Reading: 55 psi
